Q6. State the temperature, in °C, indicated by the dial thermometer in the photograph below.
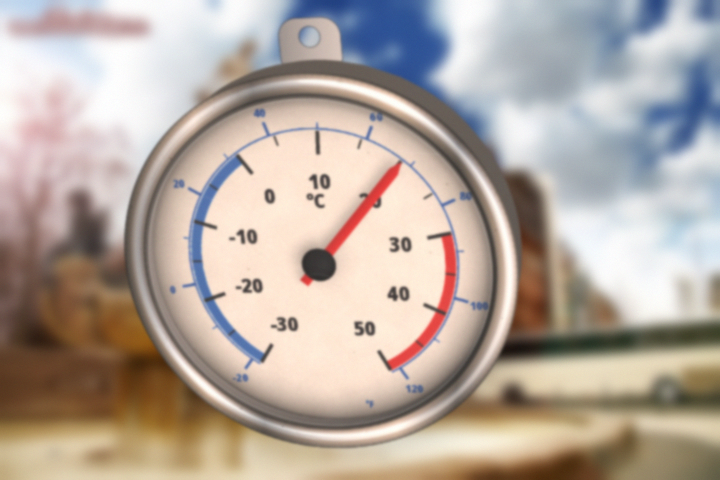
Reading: 20 °C
